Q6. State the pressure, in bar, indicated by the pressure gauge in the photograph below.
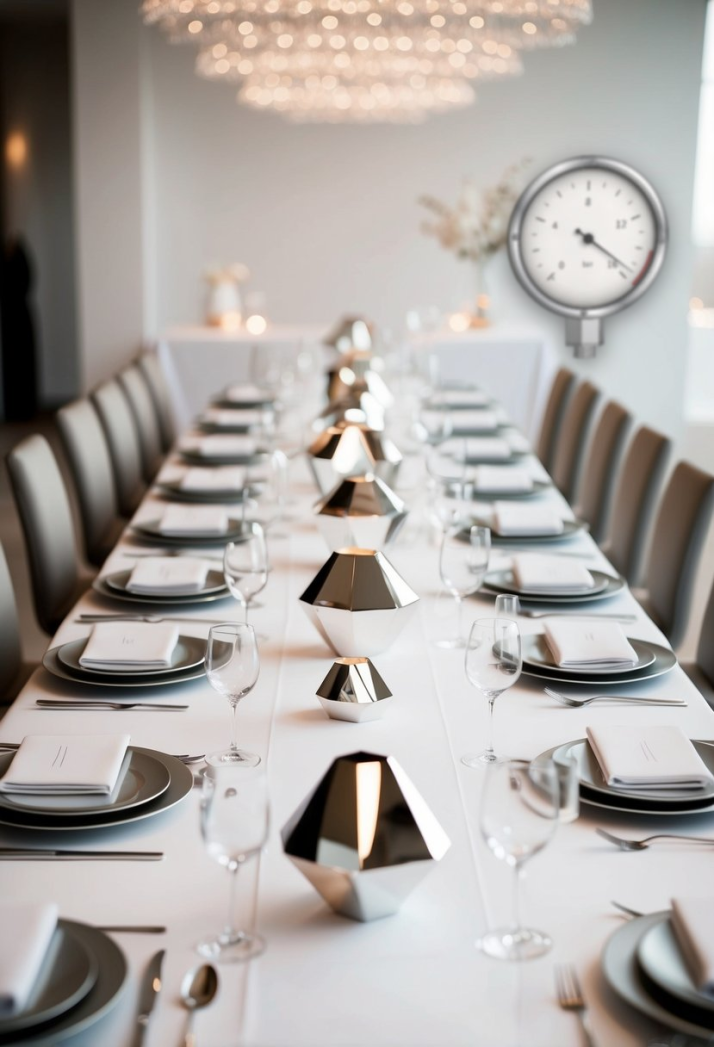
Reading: 15.5 bar
